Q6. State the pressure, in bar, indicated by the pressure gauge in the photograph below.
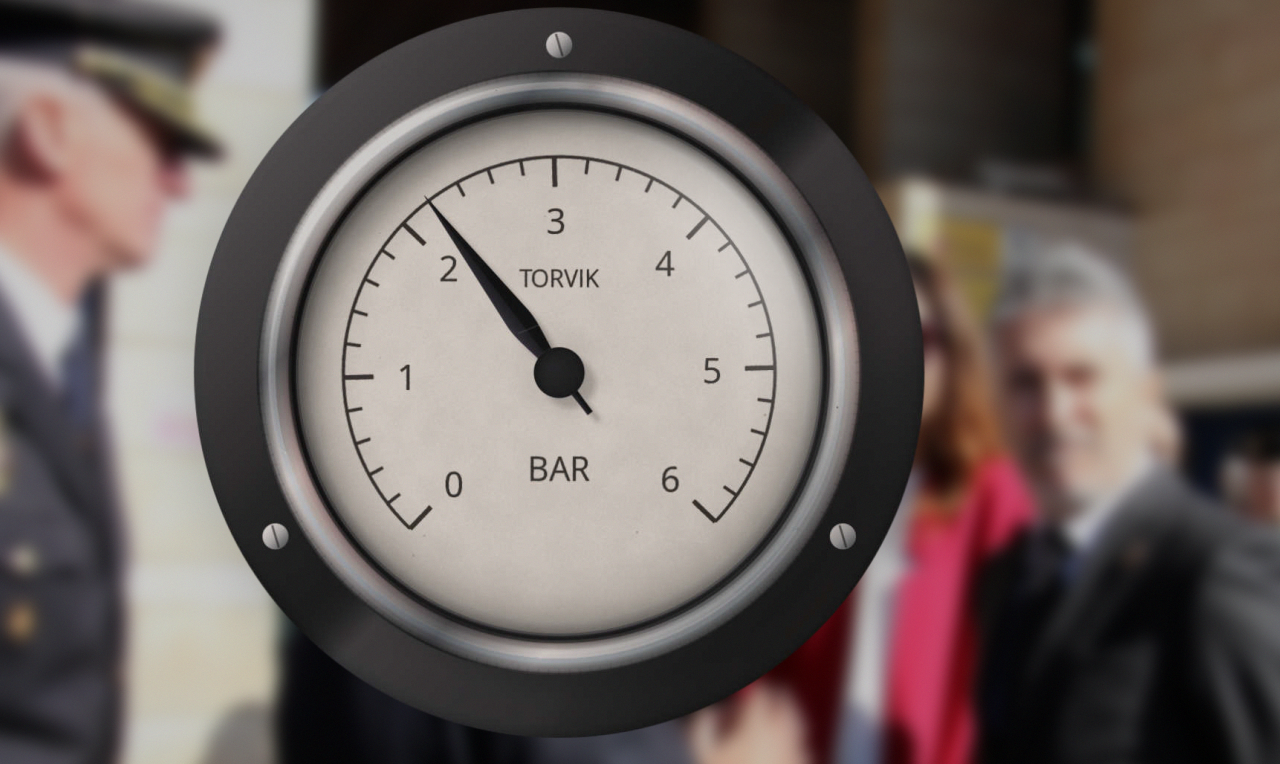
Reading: 2.2 bar
